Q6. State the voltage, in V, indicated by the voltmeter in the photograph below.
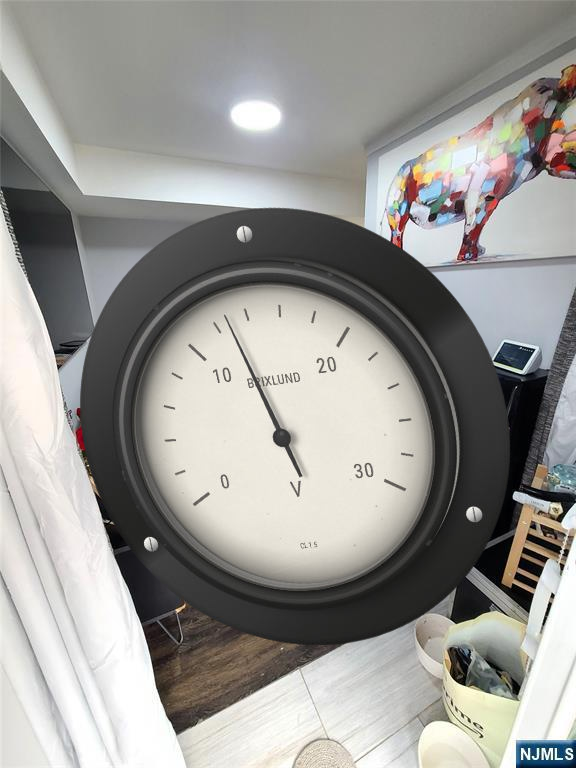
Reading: 13 V
